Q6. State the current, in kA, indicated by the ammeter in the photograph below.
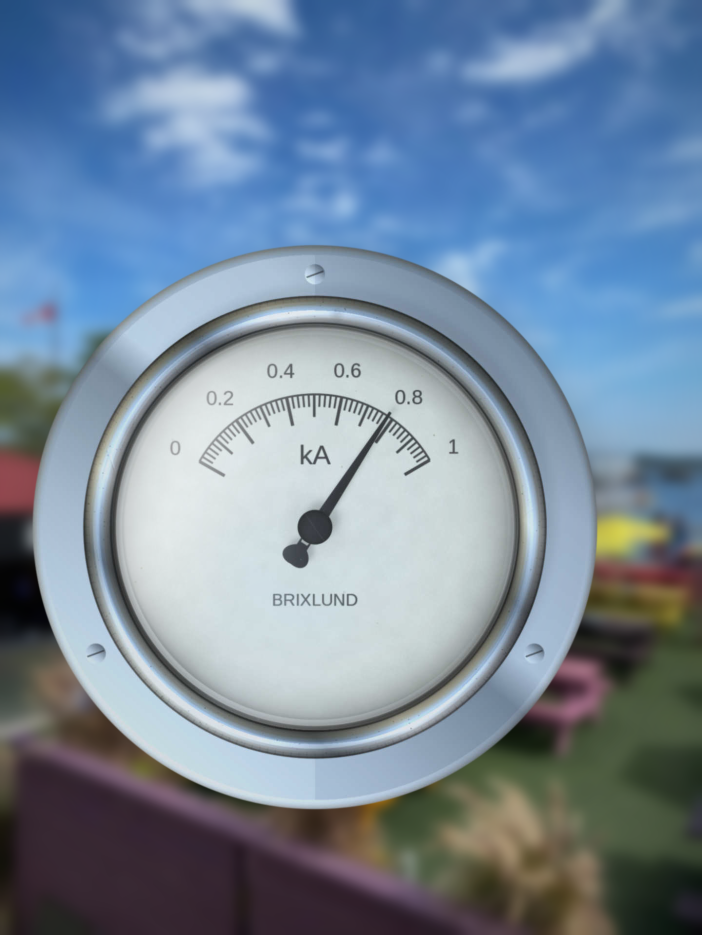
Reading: 0.78 kA
